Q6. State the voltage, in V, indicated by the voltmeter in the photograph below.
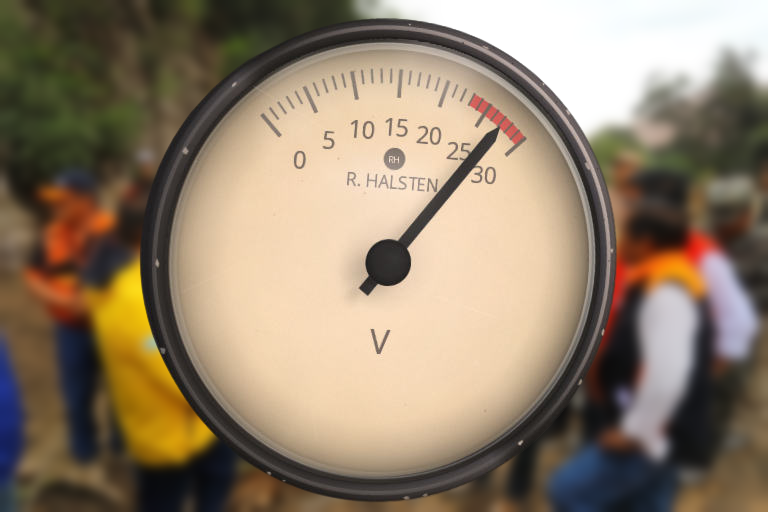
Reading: 27 V
